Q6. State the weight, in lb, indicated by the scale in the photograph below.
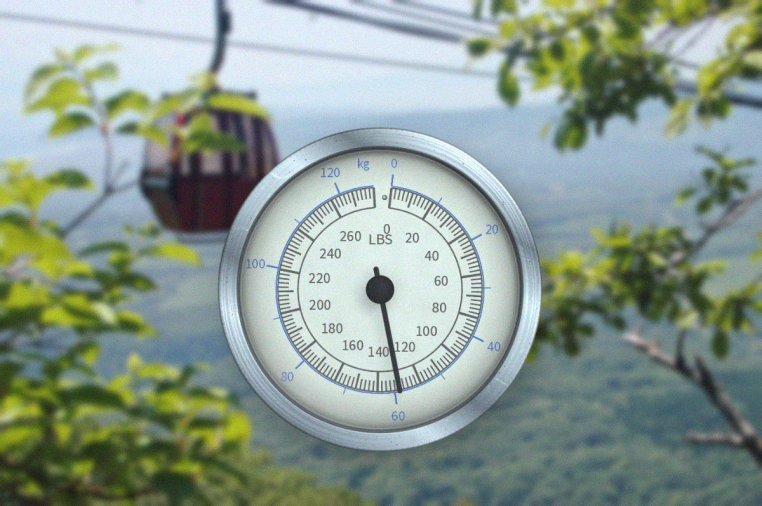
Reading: 130 lb
